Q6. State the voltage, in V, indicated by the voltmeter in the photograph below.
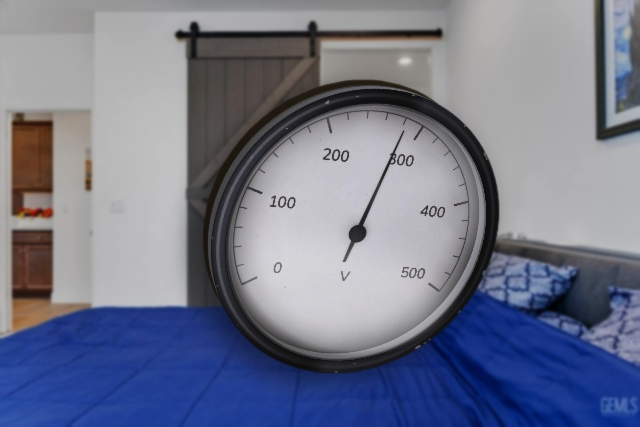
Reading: 280 V
